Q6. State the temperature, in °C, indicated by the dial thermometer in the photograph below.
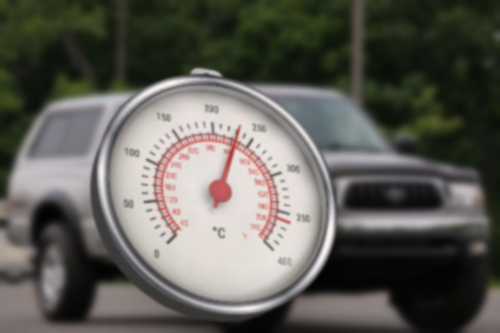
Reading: 230 °C
